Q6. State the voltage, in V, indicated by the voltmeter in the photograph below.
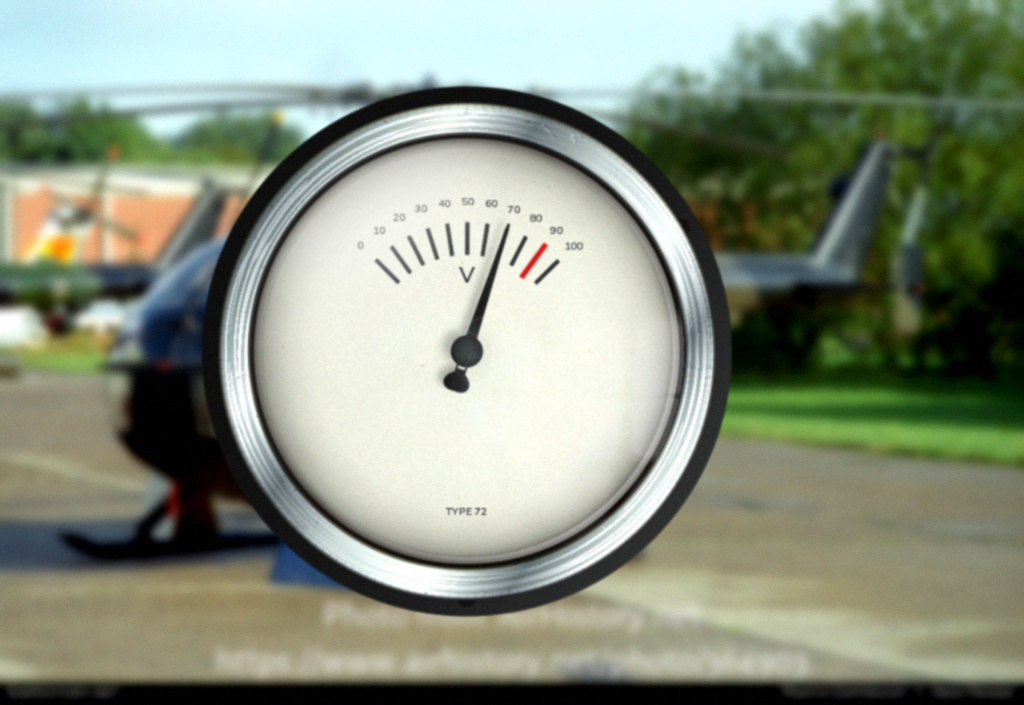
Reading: 70 V
